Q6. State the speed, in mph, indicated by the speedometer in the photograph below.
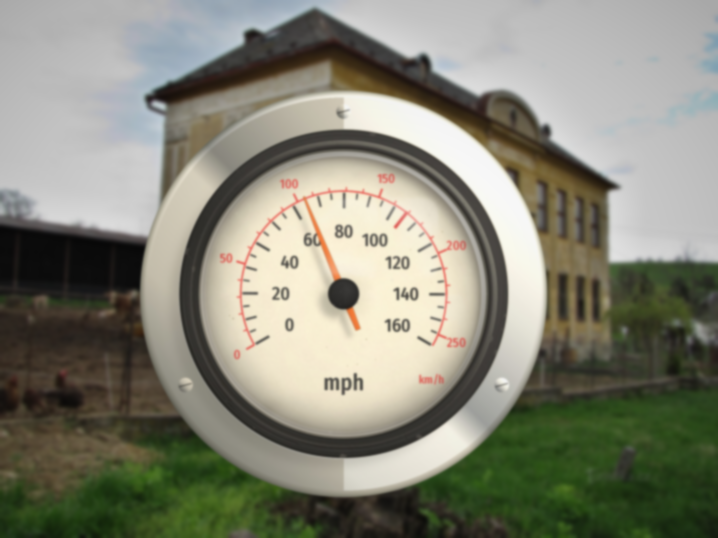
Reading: 65 mph
